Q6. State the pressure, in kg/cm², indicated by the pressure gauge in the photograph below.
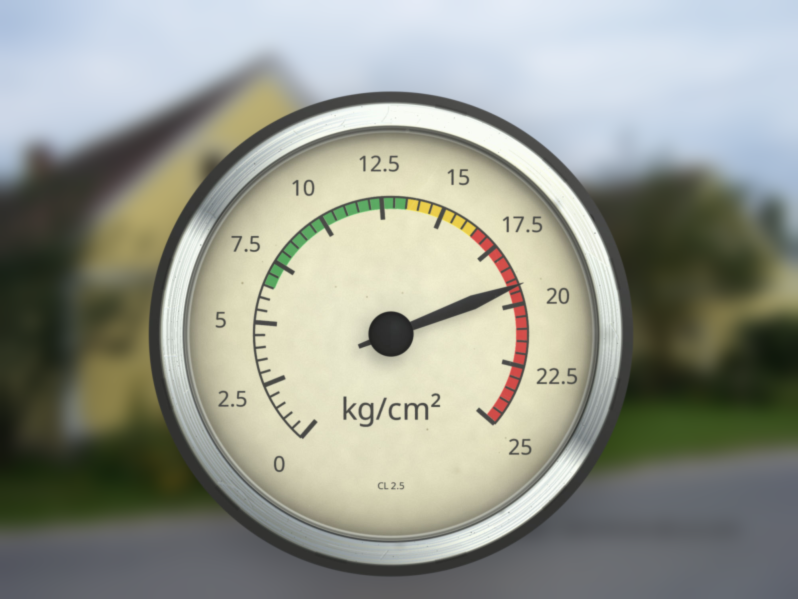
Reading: 19.25 kg/cm²
